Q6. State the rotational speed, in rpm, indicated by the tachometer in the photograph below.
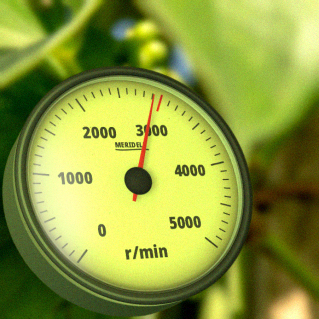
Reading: 2900 rpm
